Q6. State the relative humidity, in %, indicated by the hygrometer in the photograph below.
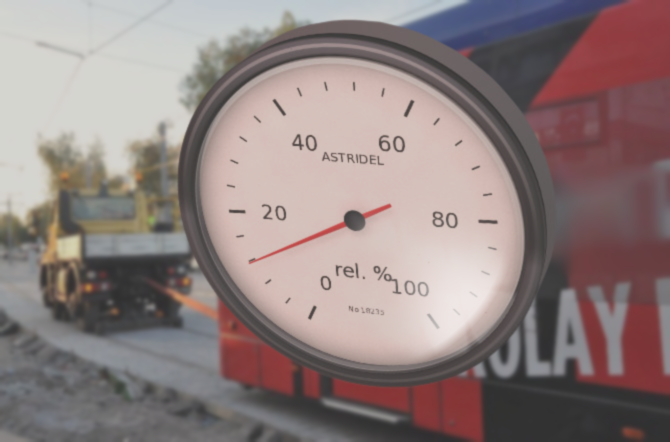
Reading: 12 %
